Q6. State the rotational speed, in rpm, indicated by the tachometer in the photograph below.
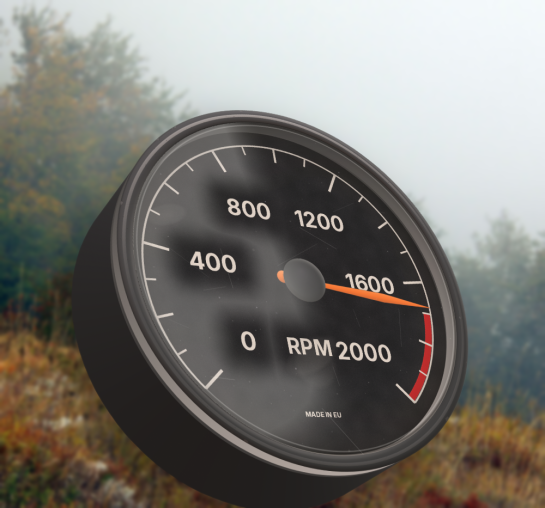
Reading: 1700 rpm
